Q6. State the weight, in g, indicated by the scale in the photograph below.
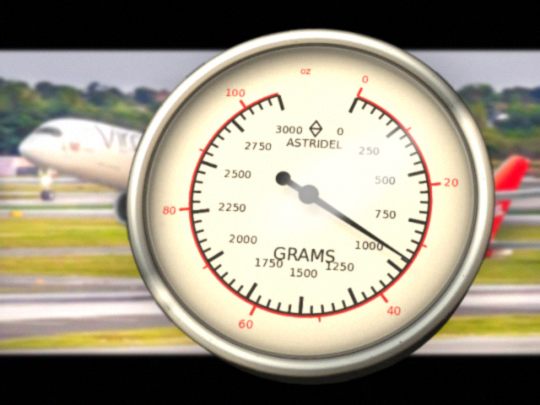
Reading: 950 g
